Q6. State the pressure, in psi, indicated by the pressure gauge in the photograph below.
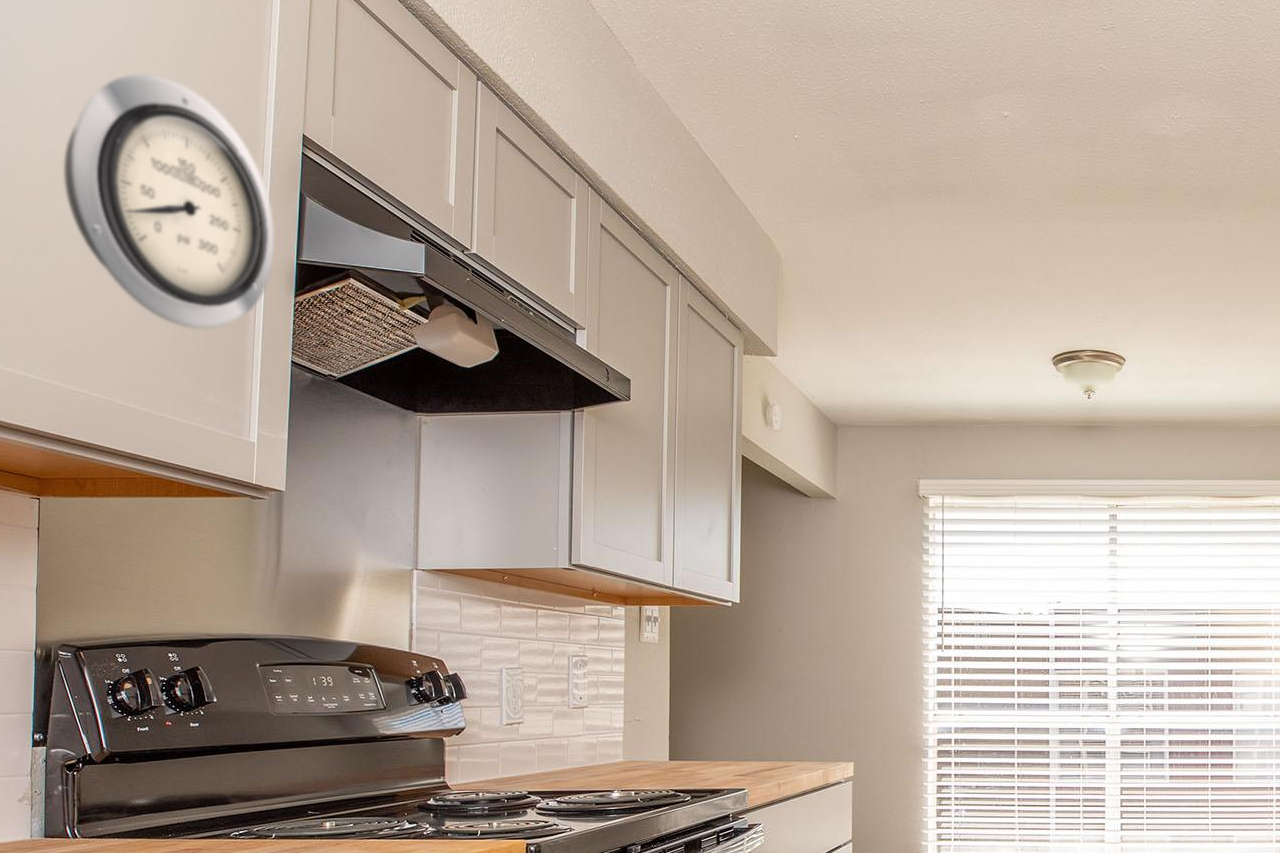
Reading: 25 psi
